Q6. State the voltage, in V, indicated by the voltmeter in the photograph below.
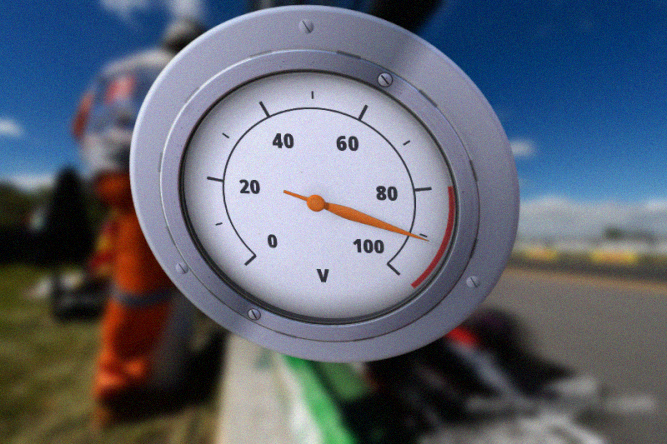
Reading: 90 V
